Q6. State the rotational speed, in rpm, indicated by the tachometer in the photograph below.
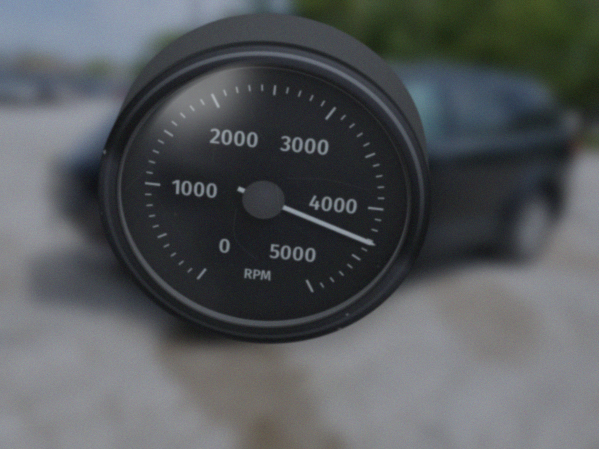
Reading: 4300 rpm
